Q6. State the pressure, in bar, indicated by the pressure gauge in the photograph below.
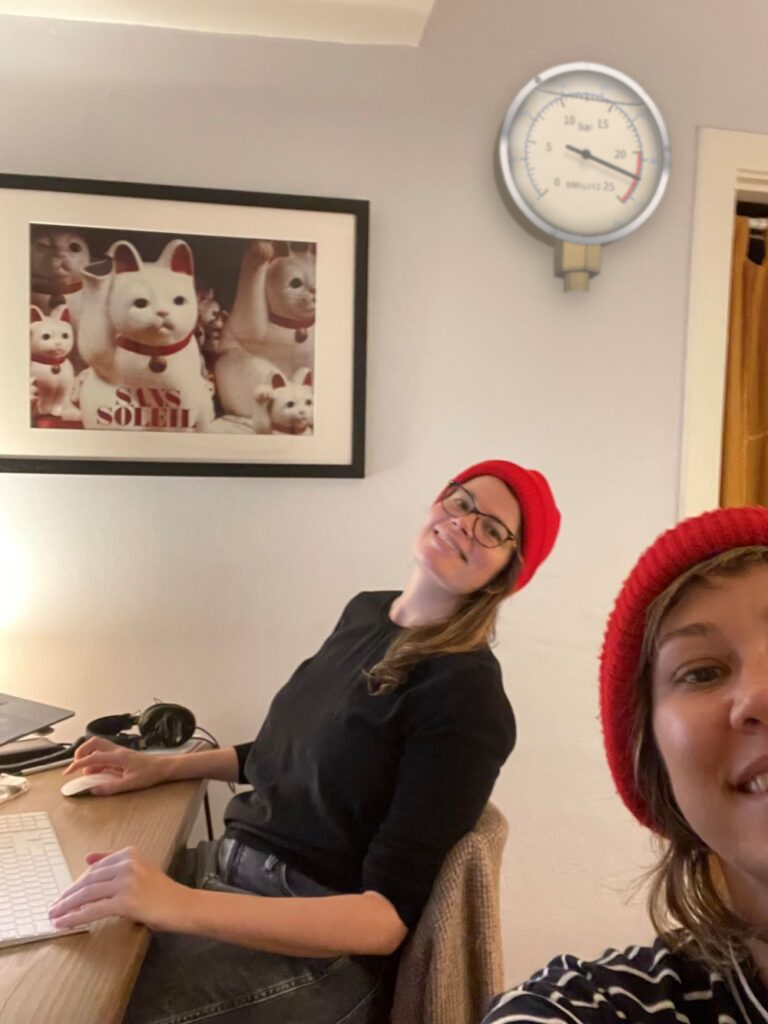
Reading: 22.5 bar
